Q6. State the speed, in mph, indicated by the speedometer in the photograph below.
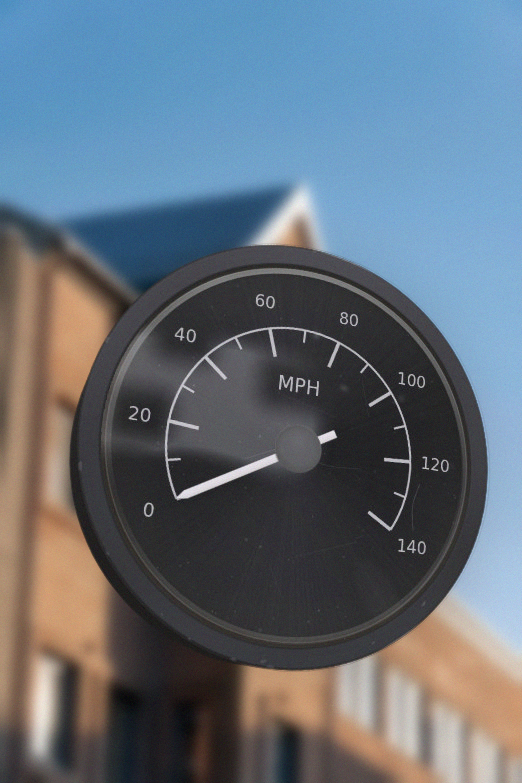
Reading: 0 mph
